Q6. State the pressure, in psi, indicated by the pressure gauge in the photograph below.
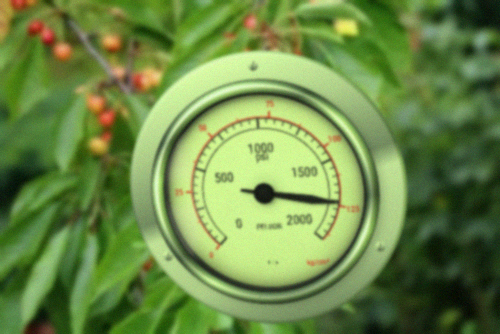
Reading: 1750 psi
